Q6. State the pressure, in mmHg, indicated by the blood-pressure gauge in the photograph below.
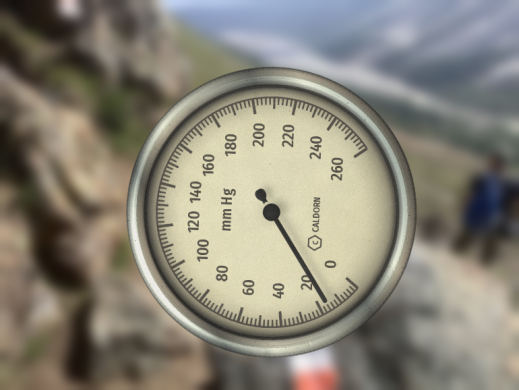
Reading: 16 mmHg
